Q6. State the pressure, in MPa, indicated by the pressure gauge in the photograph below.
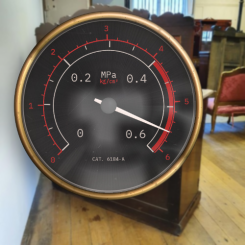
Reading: 0.55 MPa
